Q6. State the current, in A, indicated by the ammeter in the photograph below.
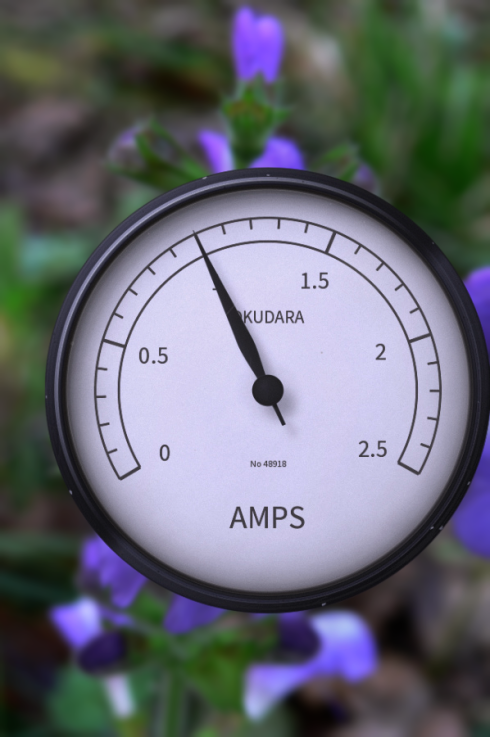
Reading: 1 A
